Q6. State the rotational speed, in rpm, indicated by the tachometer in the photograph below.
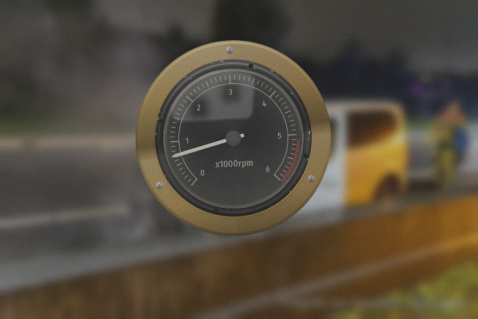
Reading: 700 rpm
